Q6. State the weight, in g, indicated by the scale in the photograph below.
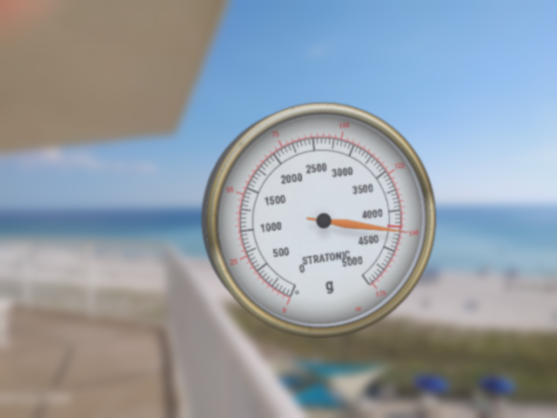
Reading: 4250 g
